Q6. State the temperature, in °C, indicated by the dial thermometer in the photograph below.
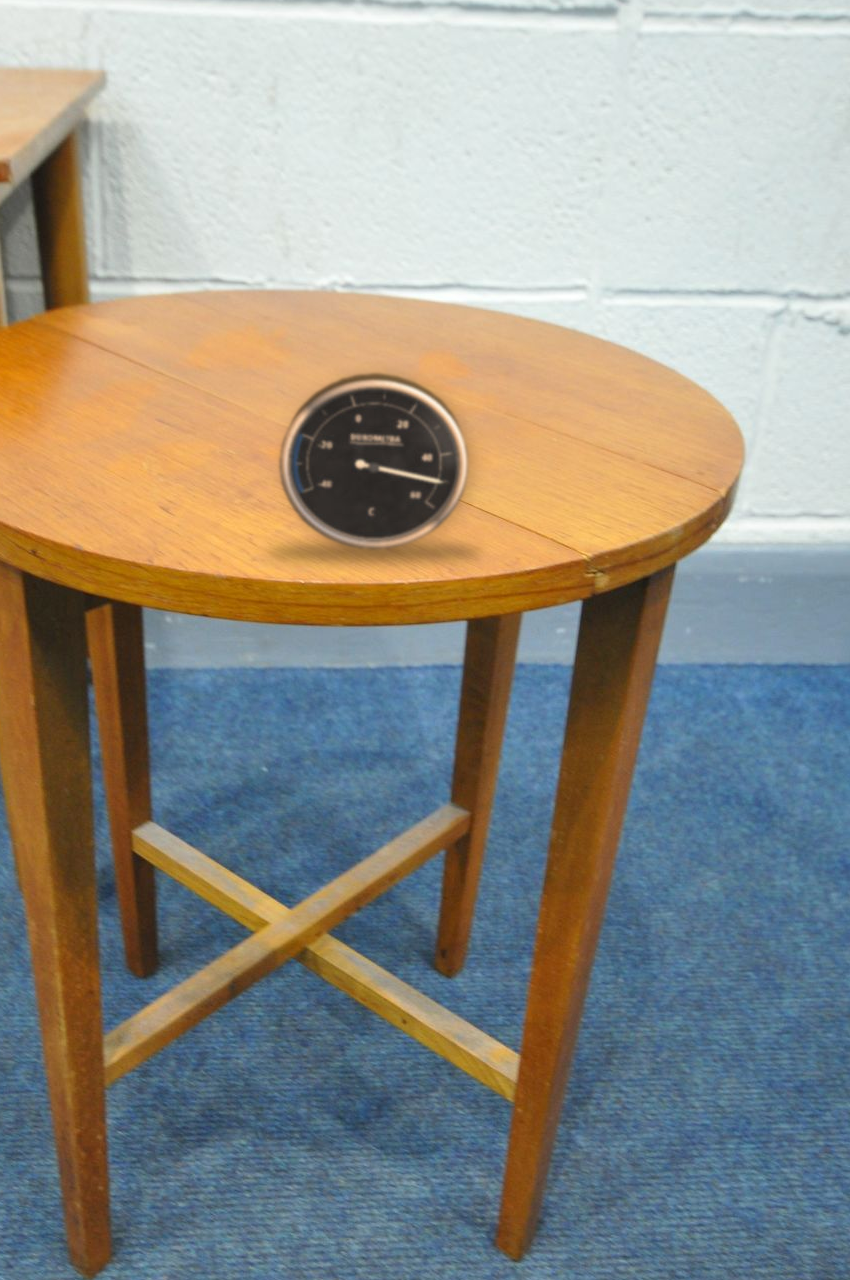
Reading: 50 °C
